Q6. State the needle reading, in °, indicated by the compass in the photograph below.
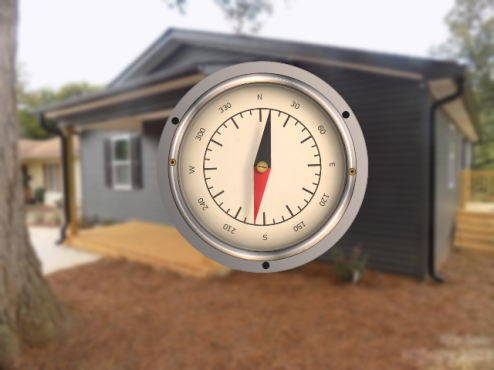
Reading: 190 °
